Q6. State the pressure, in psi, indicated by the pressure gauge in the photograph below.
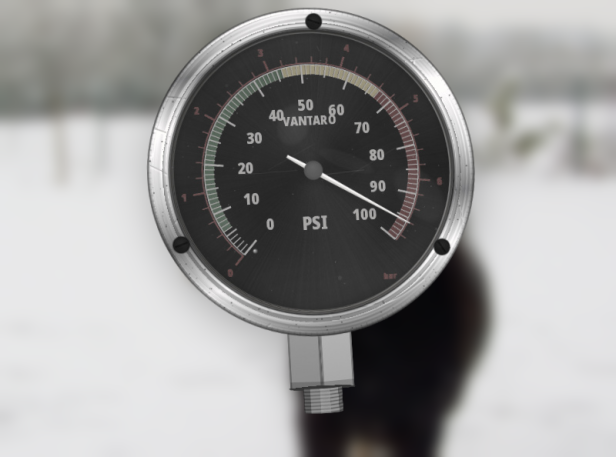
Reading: 96 psi
